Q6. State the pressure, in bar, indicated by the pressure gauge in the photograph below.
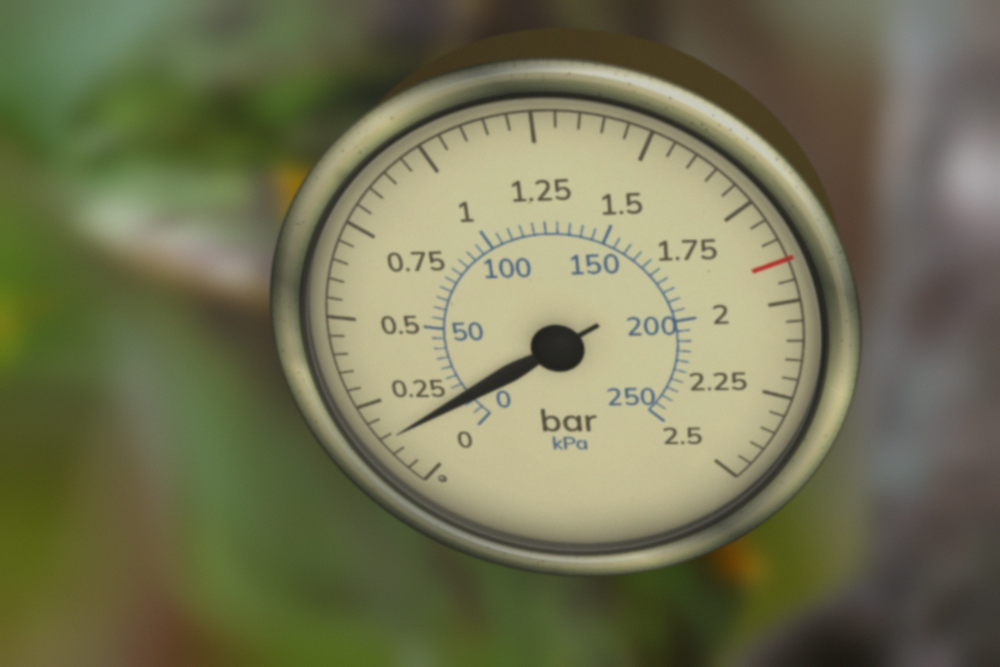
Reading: 0.15 bar
